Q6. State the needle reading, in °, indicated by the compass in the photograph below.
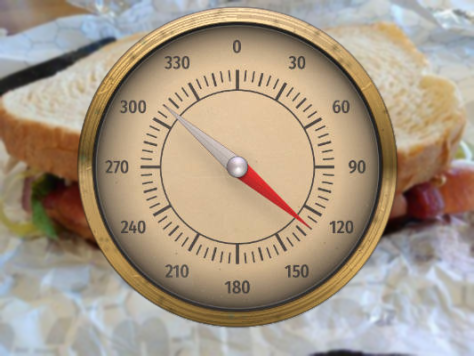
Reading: 130 °
